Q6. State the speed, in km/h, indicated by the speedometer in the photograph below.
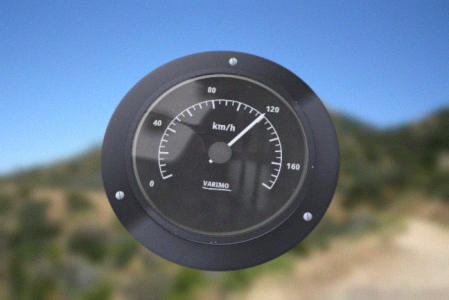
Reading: 120 km/h
